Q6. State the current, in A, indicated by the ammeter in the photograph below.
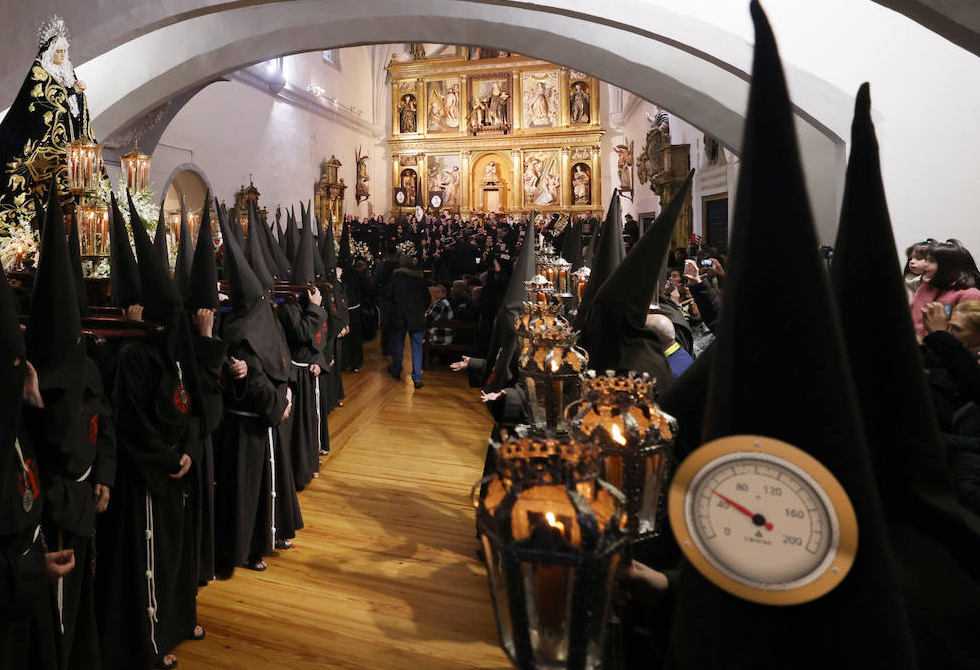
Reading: 50 A
